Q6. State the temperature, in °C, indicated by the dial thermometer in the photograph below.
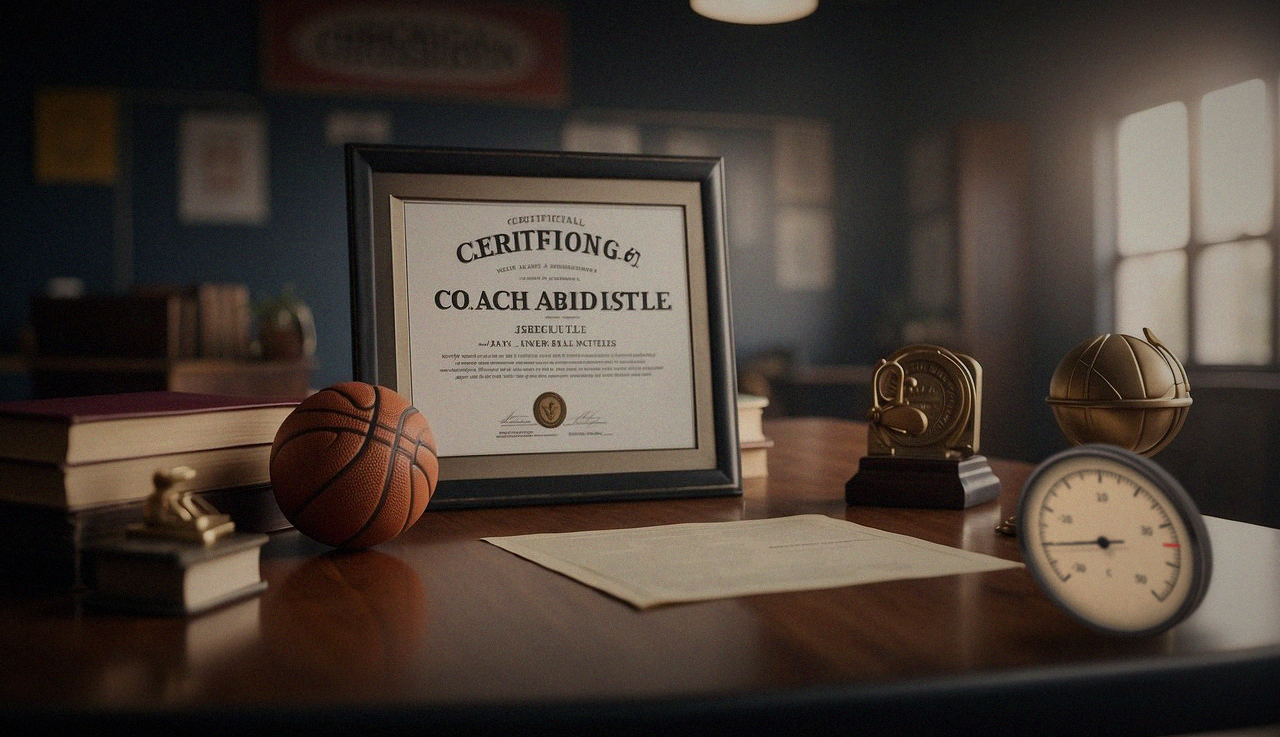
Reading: -20 °C
